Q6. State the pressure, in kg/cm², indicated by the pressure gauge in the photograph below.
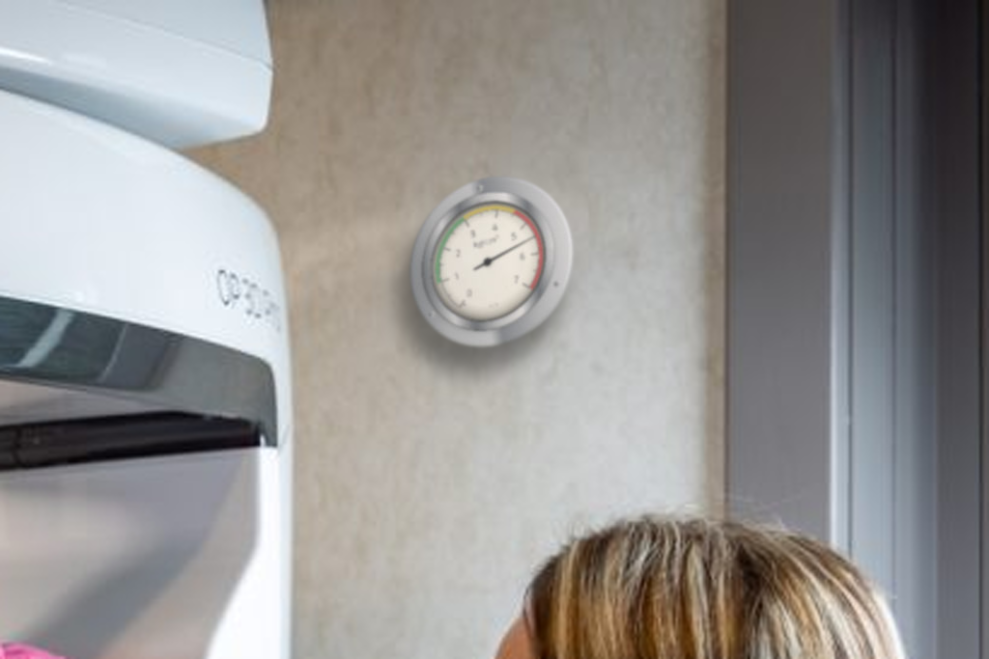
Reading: 5.5 kg/cm²
